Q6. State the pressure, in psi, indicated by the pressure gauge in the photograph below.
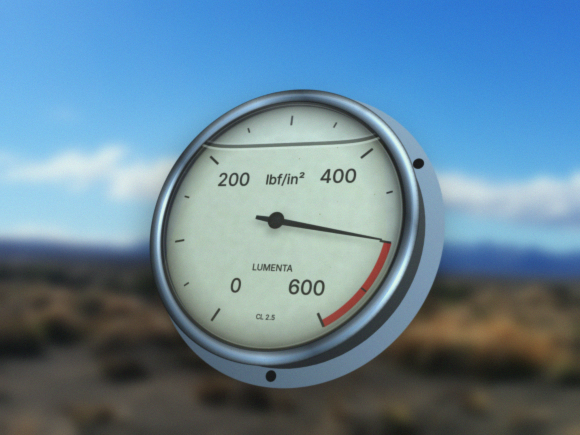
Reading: 500 psi
